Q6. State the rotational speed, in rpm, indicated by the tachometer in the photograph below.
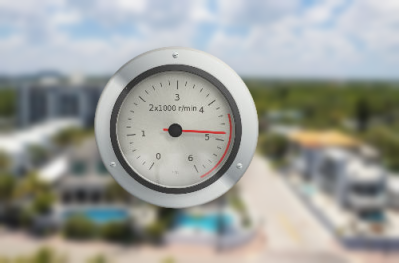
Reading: 4800 rpm
